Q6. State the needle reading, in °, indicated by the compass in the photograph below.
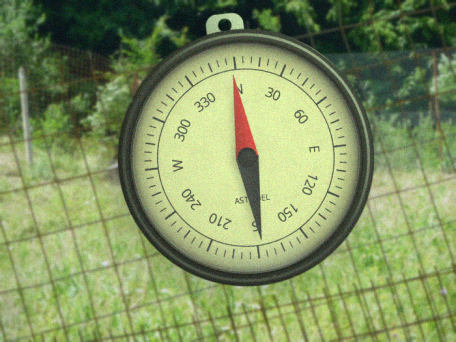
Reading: 357.5 °
